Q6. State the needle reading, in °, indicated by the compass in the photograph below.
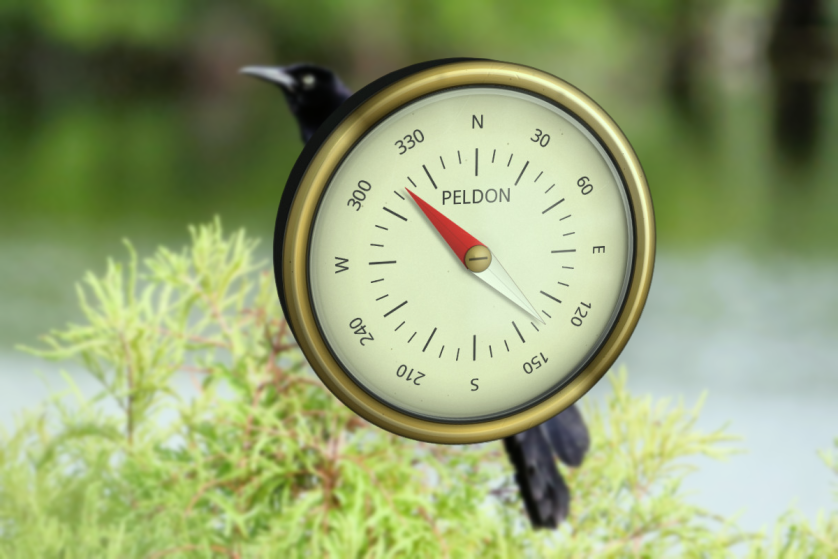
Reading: 315 °
